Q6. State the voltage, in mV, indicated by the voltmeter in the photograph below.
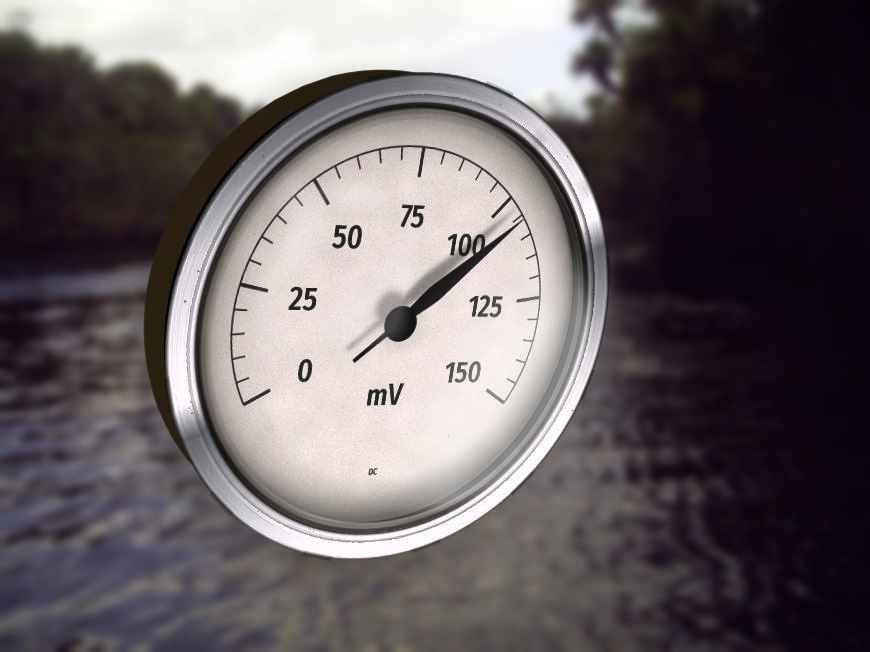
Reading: 105 mV
